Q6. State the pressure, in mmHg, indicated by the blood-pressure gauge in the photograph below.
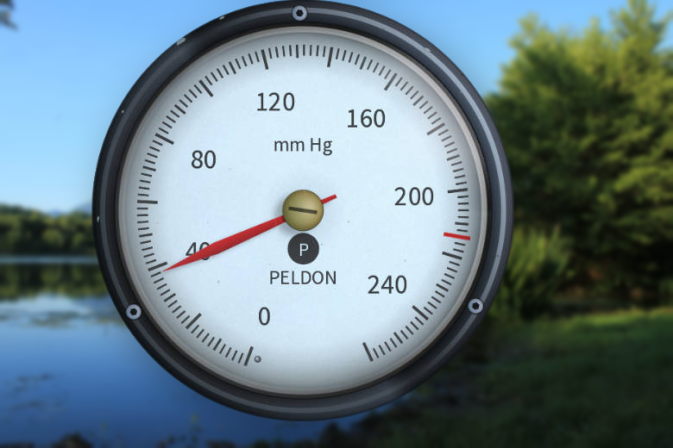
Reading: 38 mmHg
